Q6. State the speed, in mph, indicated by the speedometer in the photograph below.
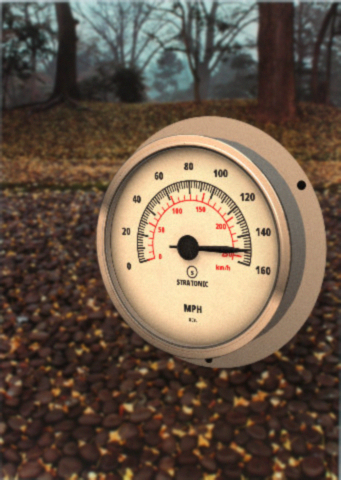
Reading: 150 mph
